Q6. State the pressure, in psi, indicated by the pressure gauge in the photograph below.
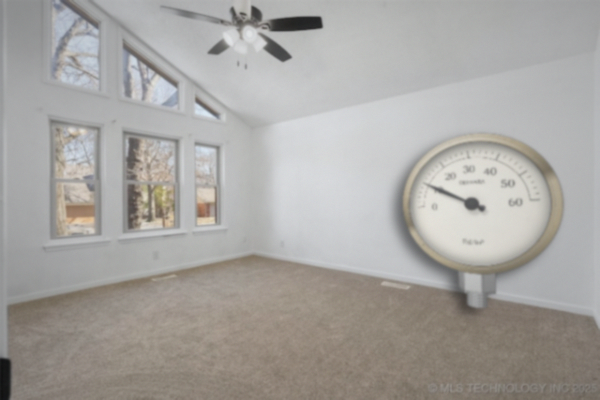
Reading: 10 psi
